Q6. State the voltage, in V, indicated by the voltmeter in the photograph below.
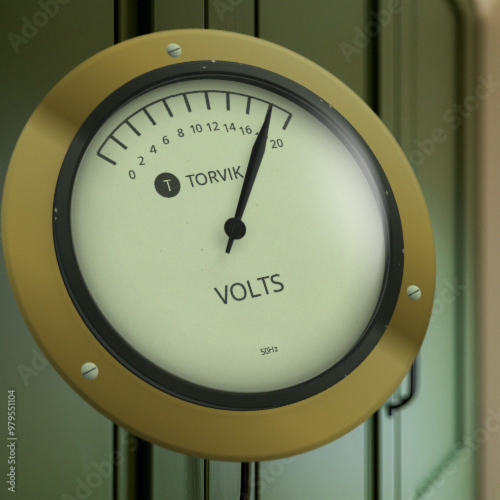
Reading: 18 V
